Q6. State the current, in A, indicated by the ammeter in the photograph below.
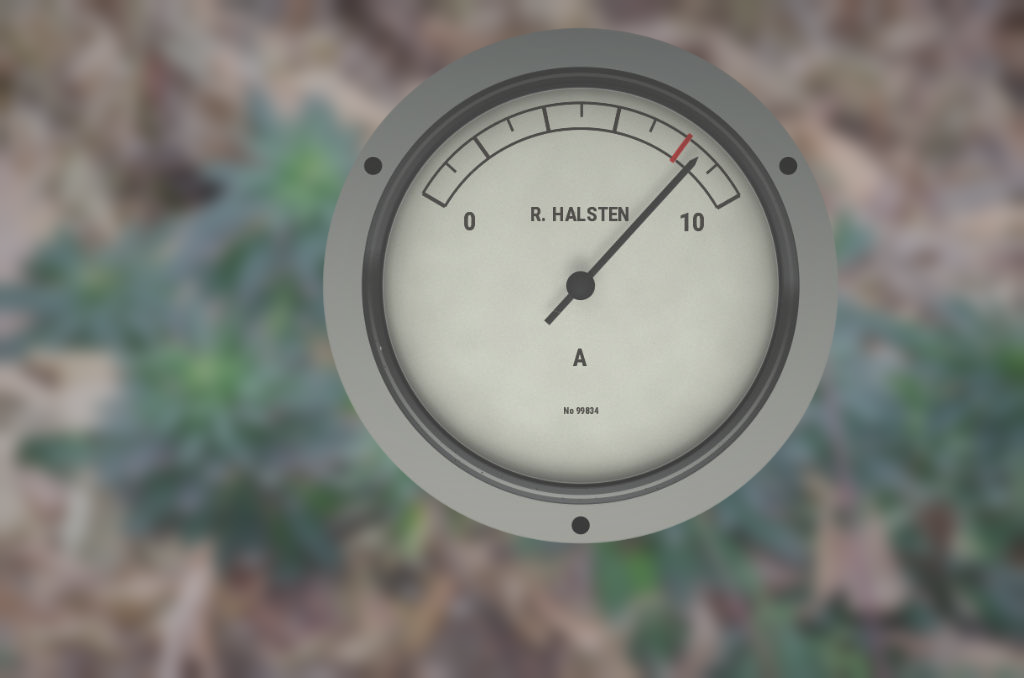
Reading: 8.5 A
